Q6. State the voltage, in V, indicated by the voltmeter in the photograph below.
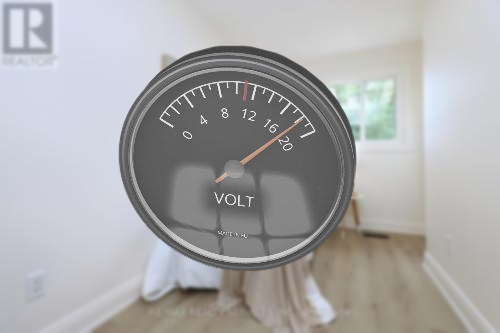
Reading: 18 V
